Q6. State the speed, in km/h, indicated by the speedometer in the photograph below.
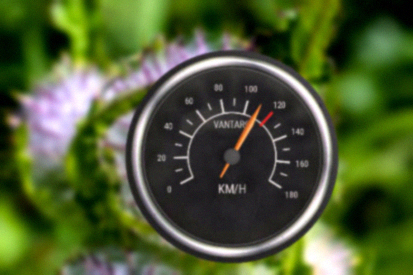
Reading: 110 km/h
